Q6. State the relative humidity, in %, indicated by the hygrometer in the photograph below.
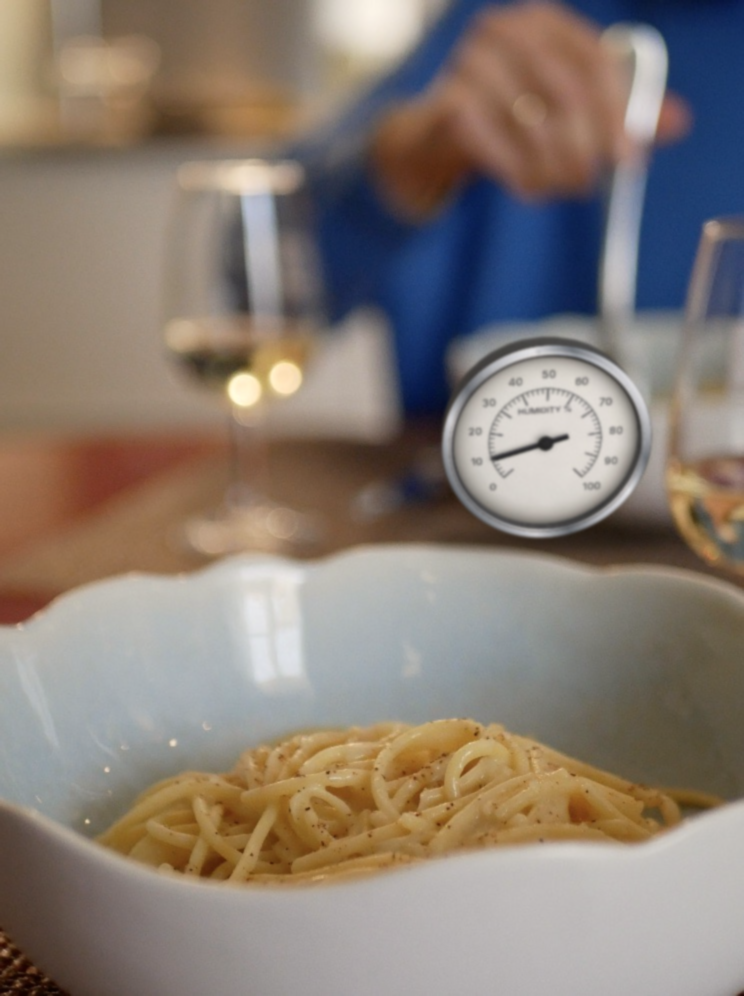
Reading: 10 %
